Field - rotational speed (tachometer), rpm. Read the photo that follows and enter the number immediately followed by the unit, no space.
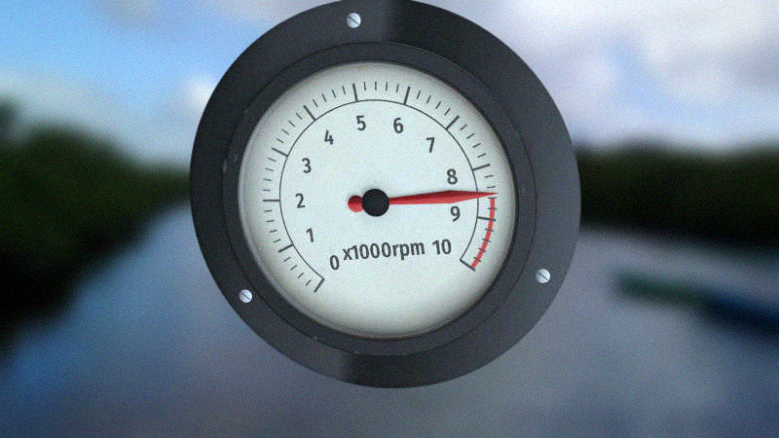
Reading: 8500rpm
